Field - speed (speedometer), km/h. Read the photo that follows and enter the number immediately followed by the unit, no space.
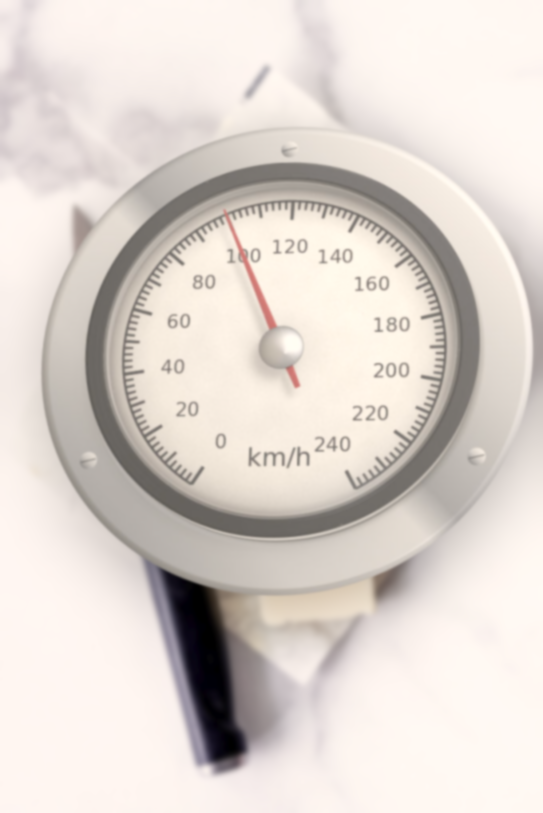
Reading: 100km/h
